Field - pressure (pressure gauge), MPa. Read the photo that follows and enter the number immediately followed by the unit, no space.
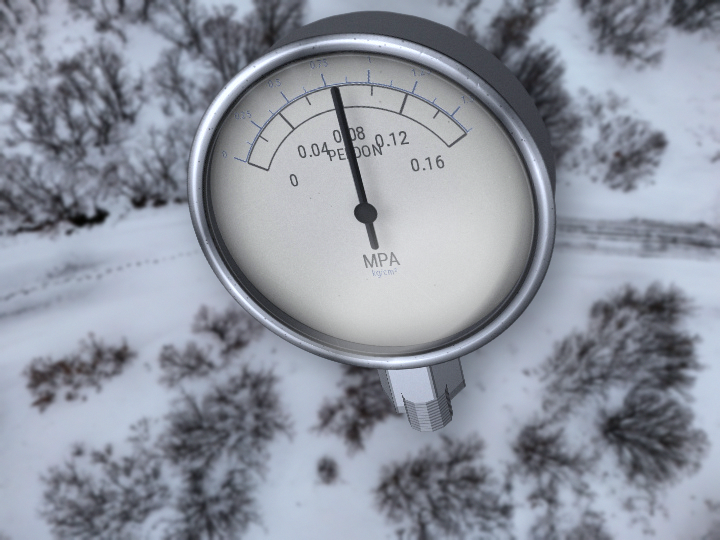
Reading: 0.08MPa
